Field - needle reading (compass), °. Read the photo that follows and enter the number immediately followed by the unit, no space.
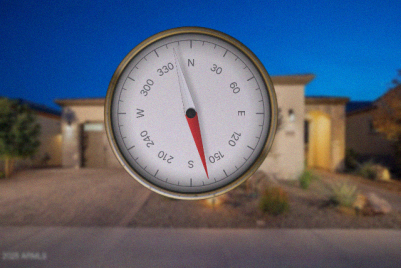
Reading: 165°
